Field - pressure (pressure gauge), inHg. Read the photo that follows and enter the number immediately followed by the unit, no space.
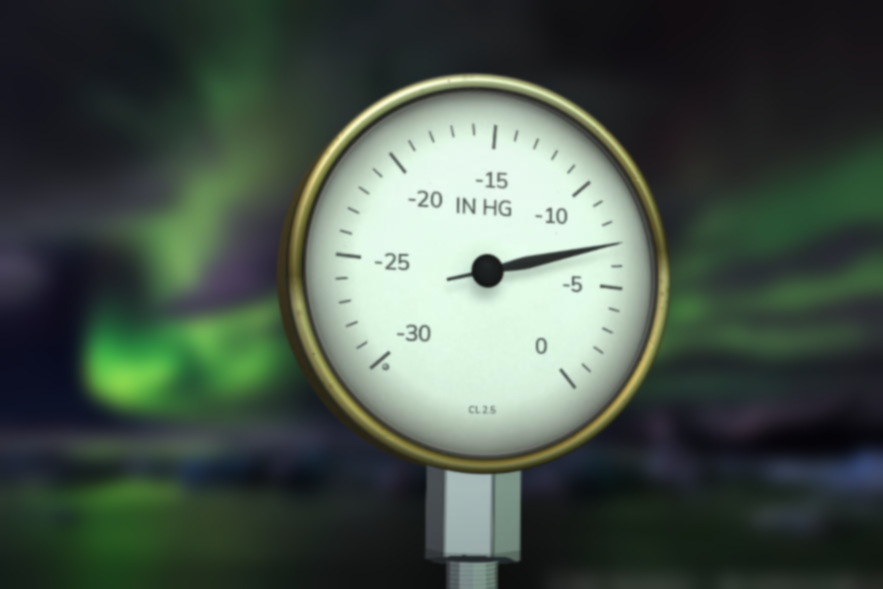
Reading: -7inHg
